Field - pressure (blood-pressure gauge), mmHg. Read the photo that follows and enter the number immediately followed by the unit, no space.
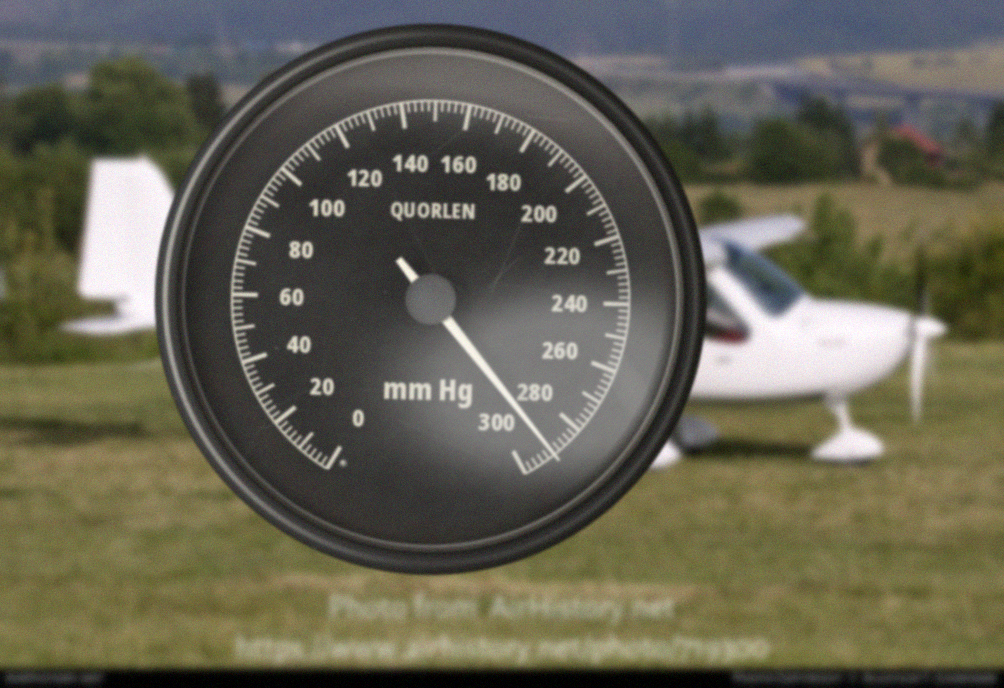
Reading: 290mmHg
